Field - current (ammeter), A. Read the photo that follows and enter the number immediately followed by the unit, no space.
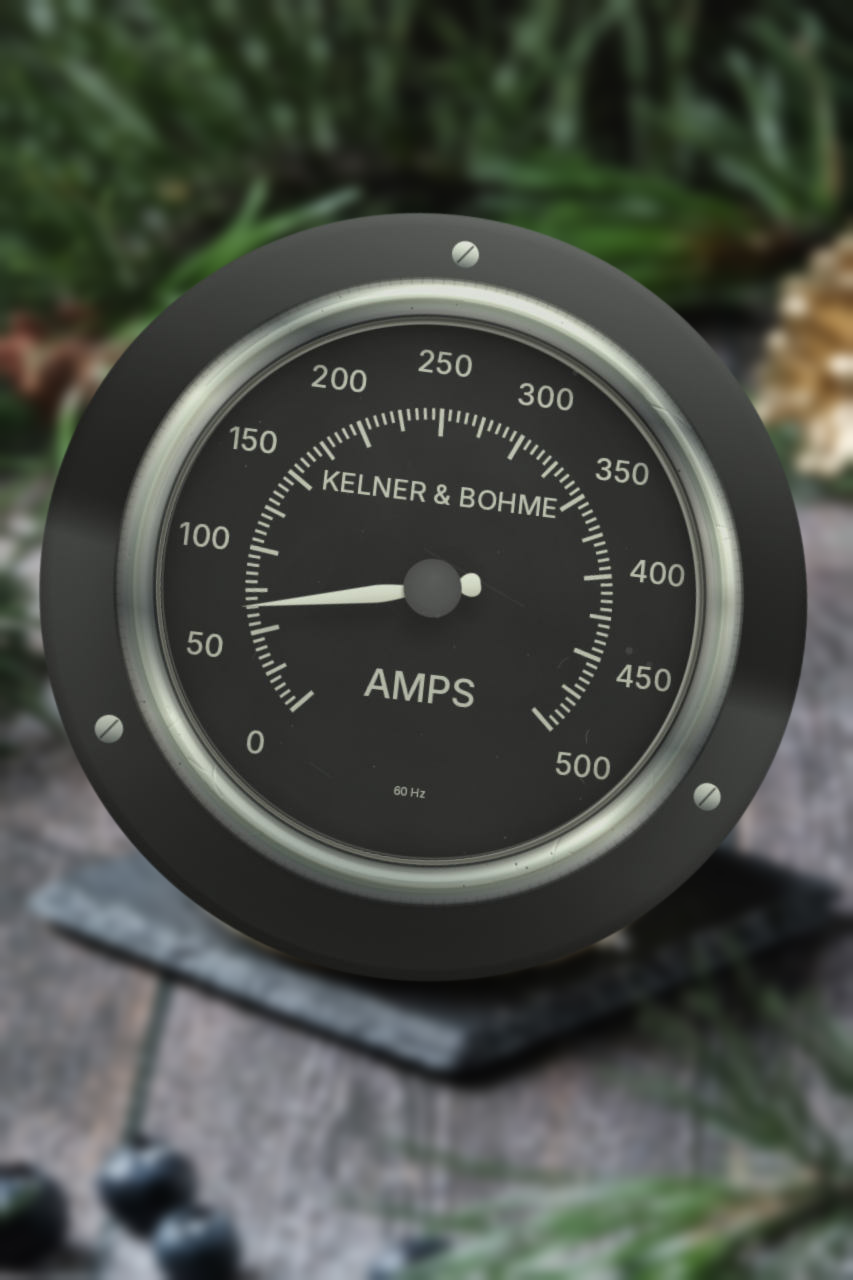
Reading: 65A
